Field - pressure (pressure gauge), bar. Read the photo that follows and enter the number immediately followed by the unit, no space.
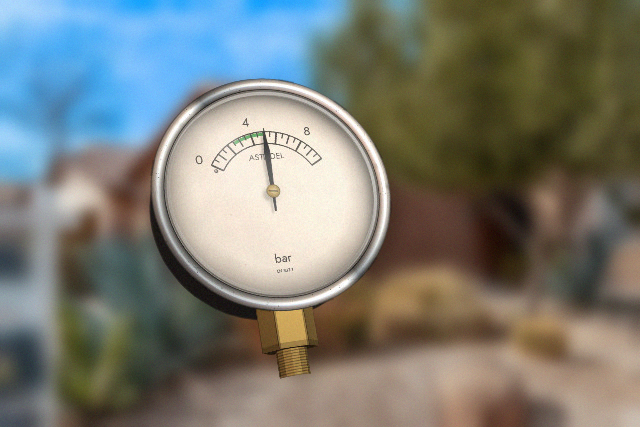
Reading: 5bar
